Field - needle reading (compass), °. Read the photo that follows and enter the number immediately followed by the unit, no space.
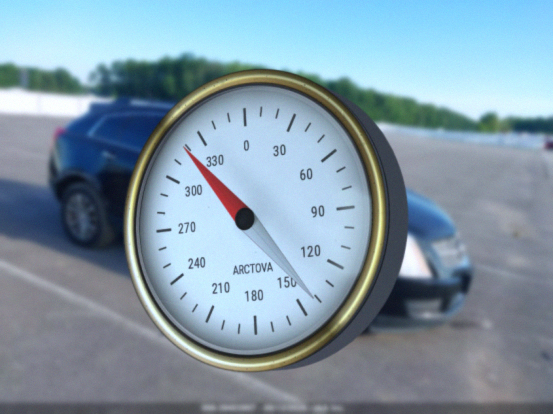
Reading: 320°
